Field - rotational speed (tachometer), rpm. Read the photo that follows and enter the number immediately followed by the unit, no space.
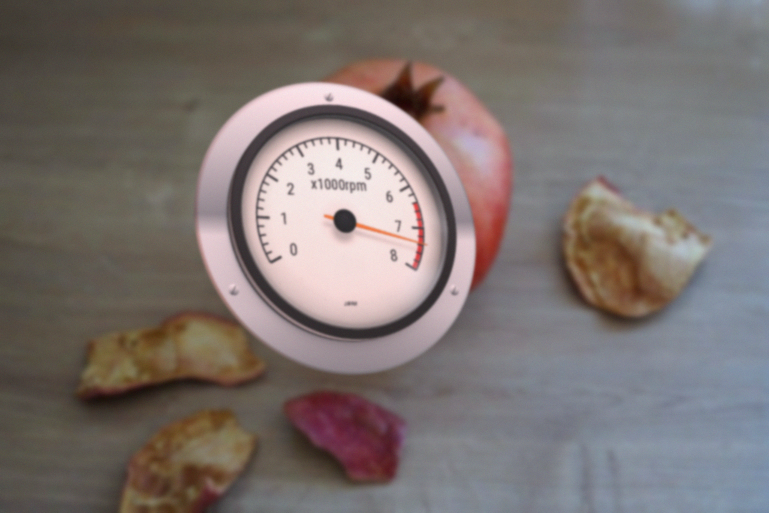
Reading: 7400rpm
